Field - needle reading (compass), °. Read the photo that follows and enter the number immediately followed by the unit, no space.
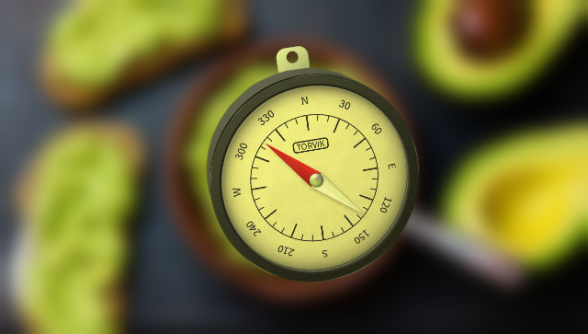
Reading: 315°
